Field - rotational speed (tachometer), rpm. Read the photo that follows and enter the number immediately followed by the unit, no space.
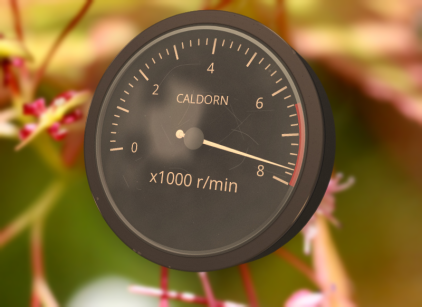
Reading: 7700rpm
